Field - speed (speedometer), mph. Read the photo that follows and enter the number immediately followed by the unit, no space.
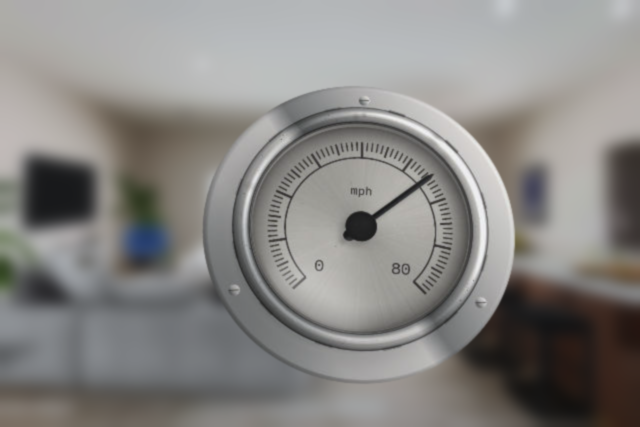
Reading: 55mph
